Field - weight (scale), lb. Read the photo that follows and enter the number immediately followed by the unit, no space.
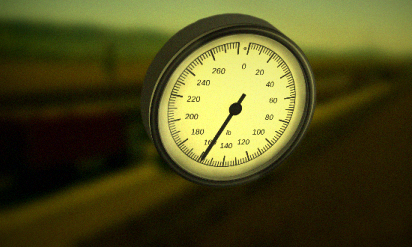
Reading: 160lb
